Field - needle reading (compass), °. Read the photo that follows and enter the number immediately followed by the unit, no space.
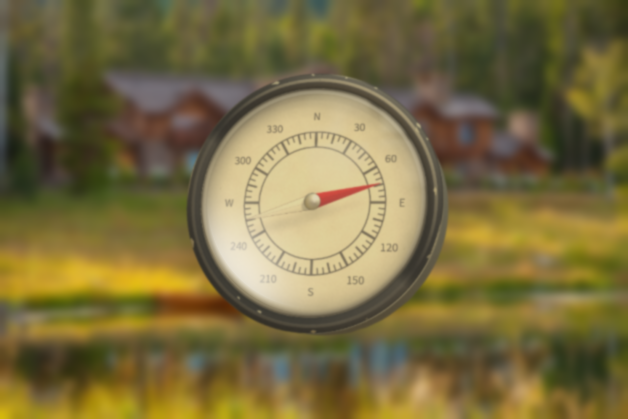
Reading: 75°
